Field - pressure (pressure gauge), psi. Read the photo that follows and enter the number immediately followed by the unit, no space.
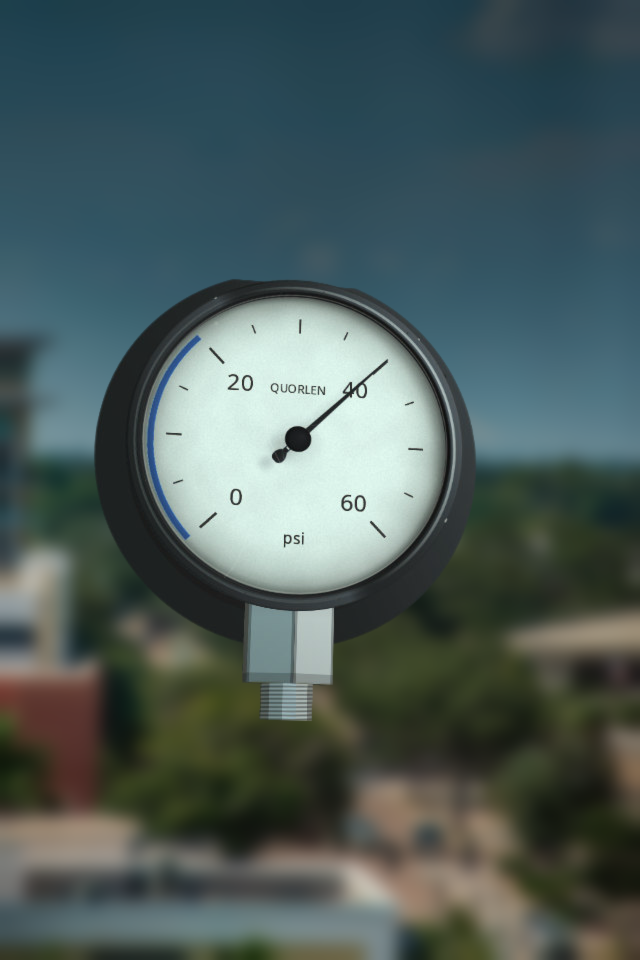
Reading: 40psi
